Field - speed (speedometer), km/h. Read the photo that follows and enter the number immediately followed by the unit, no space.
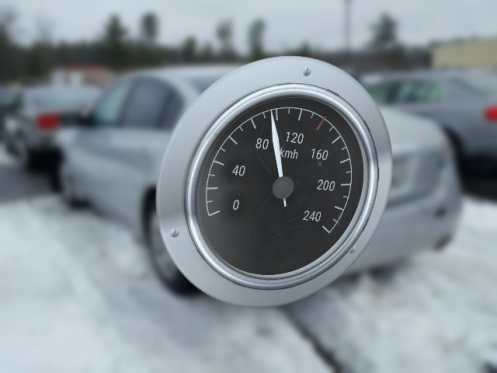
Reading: 95km/h
